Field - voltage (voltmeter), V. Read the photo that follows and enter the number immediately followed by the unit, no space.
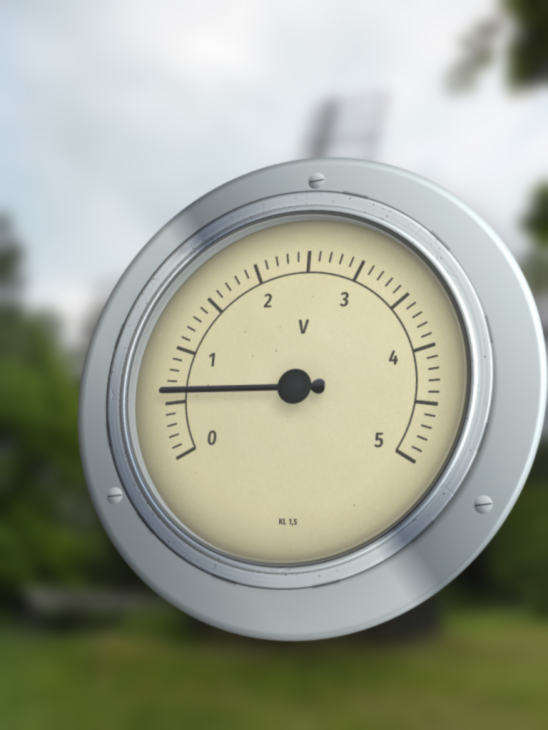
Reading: 0.6V
